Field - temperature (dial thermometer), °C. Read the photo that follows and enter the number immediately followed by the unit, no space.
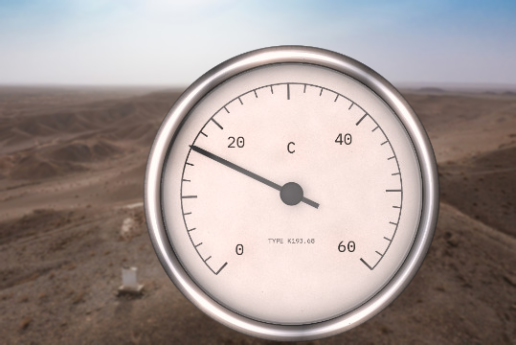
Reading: 16°C
